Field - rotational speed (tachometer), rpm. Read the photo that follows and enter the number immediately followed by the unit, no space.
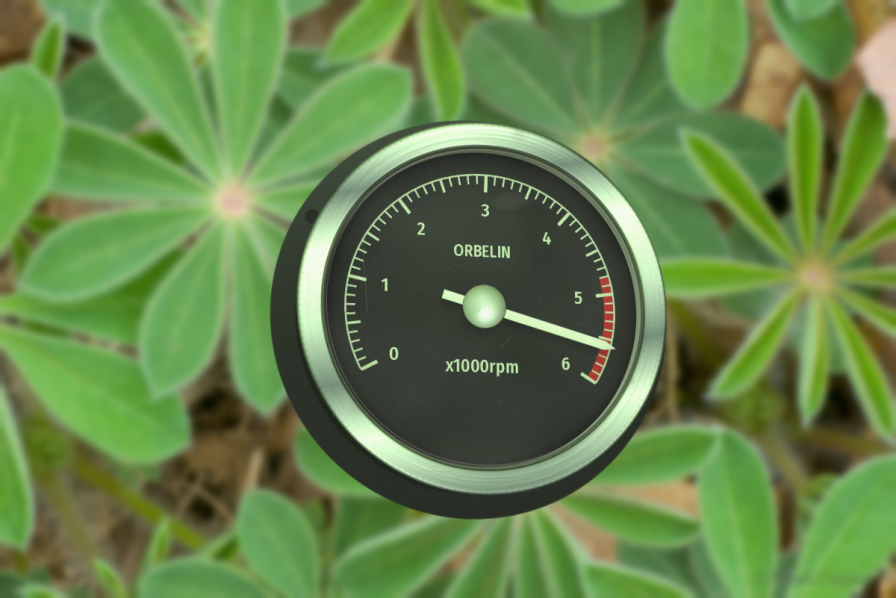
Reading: 5600rpm
